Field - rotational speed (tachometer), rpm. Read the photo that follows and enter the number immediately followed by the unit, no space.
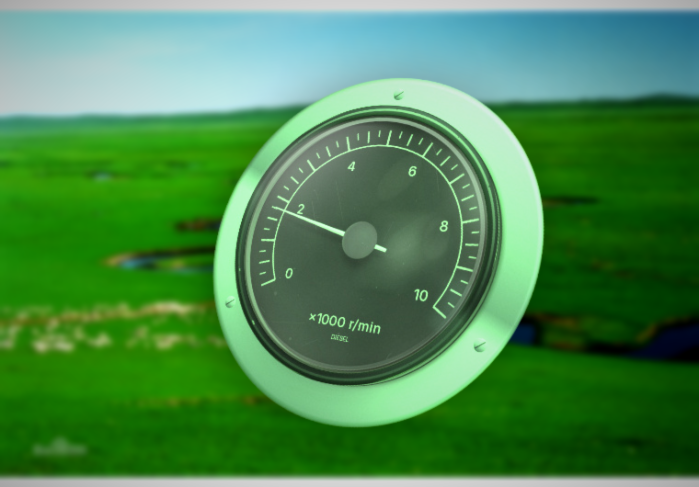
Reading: 1750rpm
